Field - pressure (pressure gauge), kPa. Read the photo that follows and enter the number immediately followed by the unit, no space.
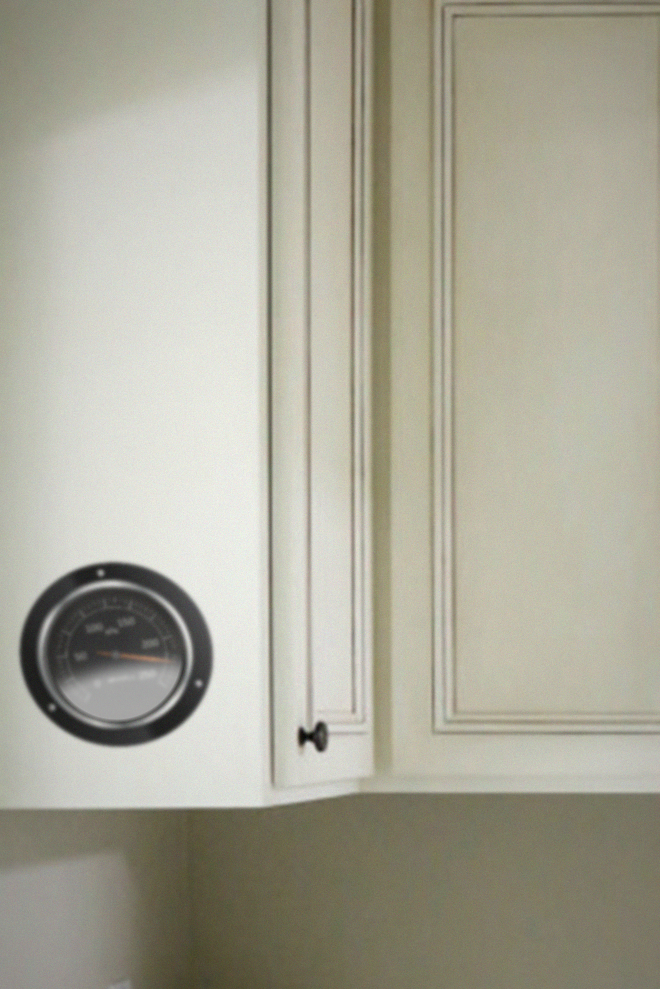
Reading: 225kPa
